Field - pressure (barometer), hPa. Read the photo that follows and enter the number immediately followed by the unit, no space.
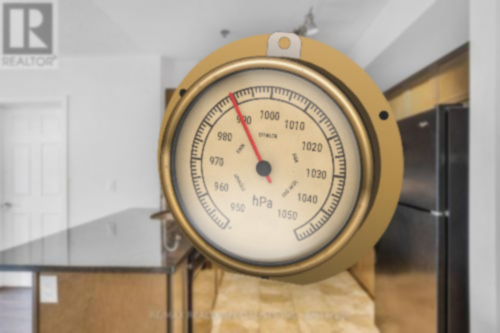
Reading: 990hPa
